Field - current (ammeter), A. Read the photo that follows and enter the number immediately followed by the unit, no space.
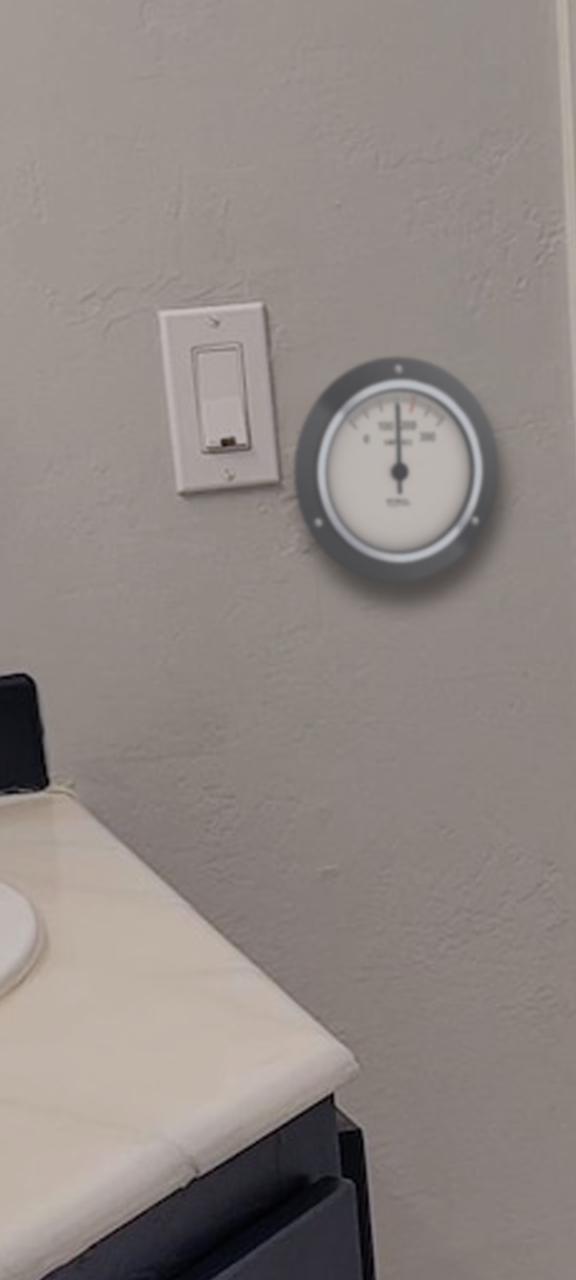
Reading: 150A
